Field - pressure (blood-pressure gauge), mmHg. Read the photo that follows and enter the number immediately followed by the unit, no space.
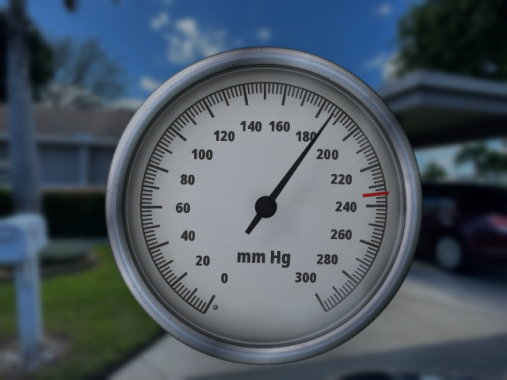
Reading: 186mmHg
